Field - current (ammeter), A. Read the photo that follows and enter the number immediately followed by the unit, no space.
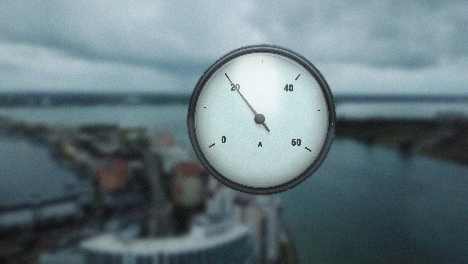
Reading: 20A
